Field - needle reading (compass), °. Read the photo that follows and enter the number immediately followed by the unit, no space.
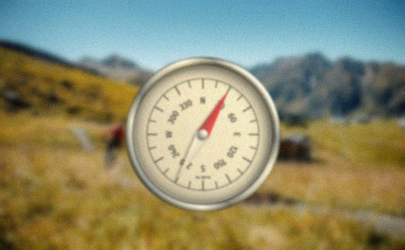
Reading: 30°
